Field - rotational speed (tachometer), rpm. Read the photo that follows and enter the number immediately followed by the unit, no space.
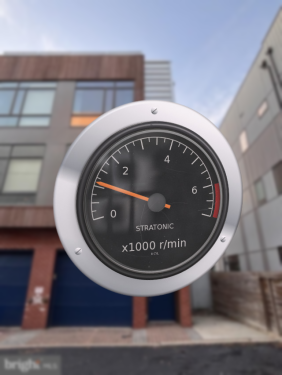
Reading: 1125rpm
